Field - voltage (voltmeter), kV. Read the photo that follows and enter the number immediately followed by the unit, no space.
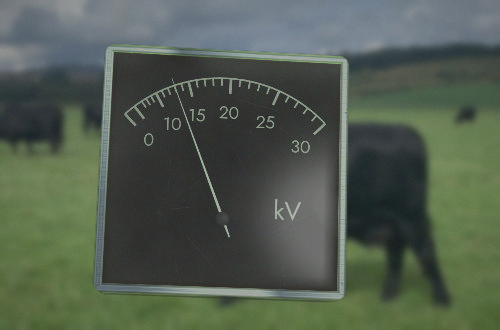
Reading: 13kV
